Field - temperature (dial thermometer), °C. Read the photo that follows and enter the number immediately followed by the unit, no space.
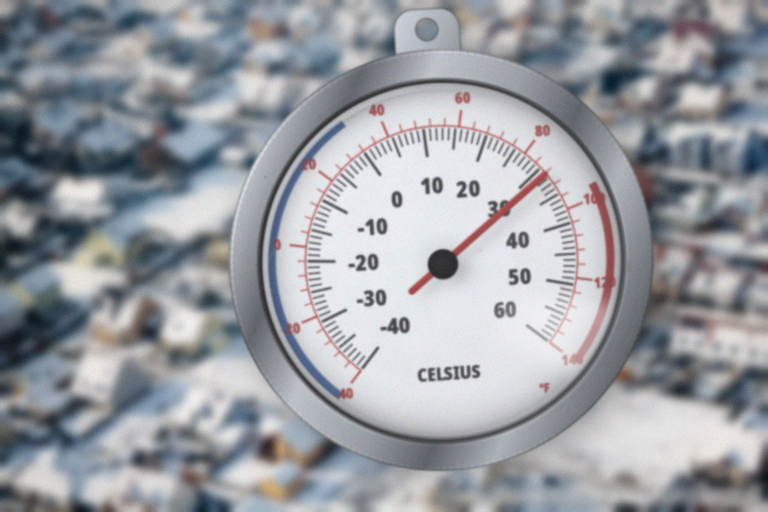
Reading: 31°C
